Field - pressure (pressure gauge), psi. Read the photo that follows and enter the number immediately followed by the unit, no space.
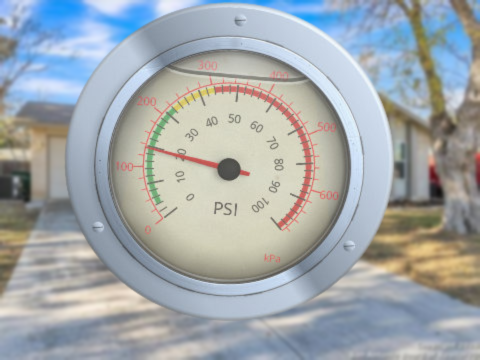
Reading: 20psi
